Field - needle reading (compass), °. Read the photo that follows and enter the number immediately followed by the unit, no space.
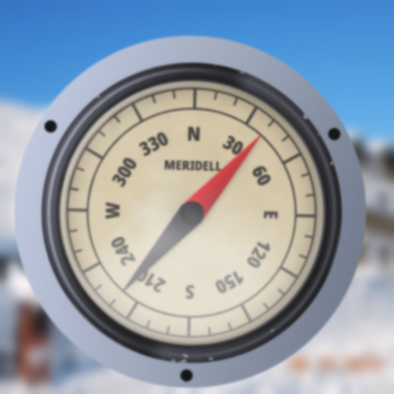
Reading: 40°
